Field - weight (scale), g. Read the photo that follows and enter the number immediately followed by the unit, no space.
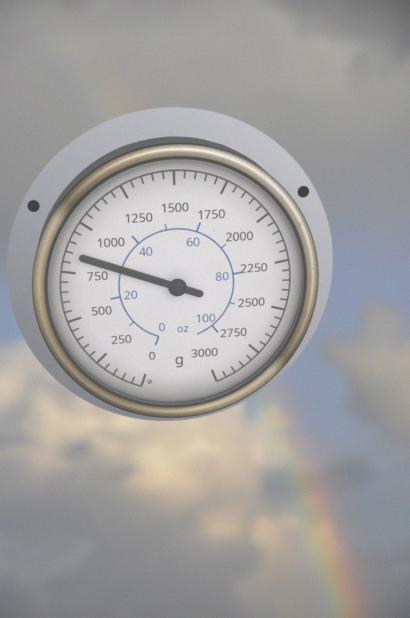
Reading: 850g
